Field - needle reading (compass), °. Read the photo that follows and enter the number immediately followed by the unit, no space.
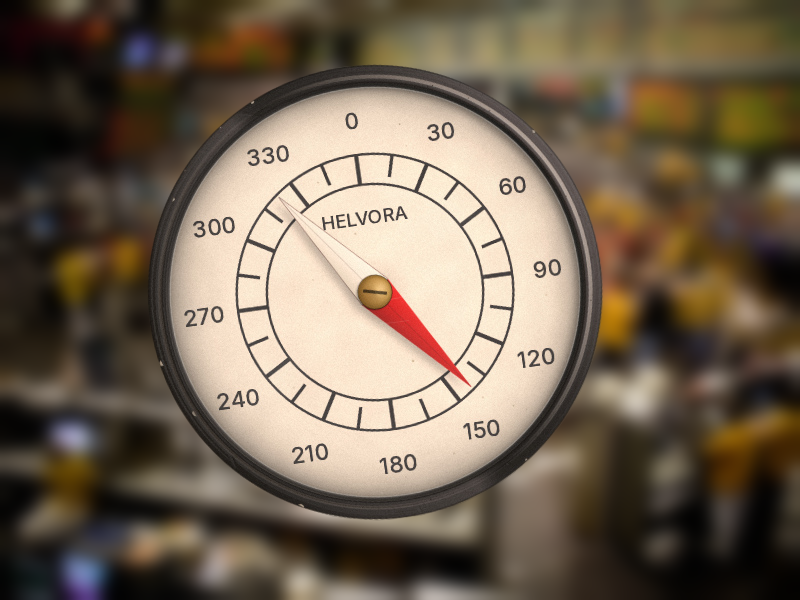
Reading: 142.5°
